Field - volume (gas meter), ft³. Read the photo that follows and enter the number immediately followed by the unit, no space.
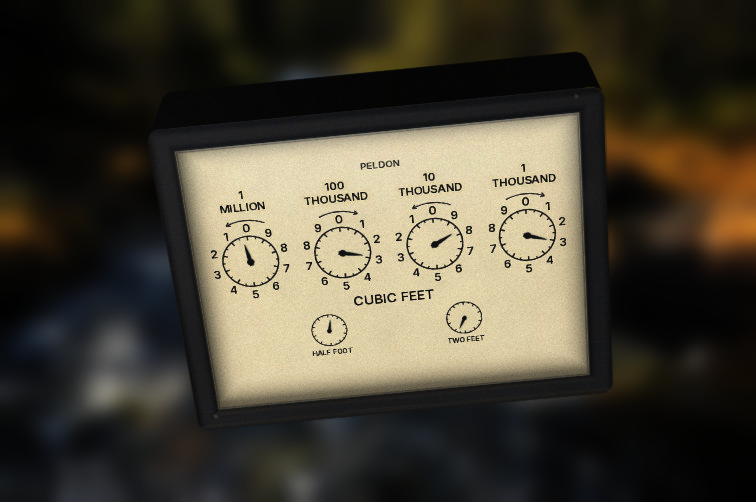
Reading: 28300ft³
